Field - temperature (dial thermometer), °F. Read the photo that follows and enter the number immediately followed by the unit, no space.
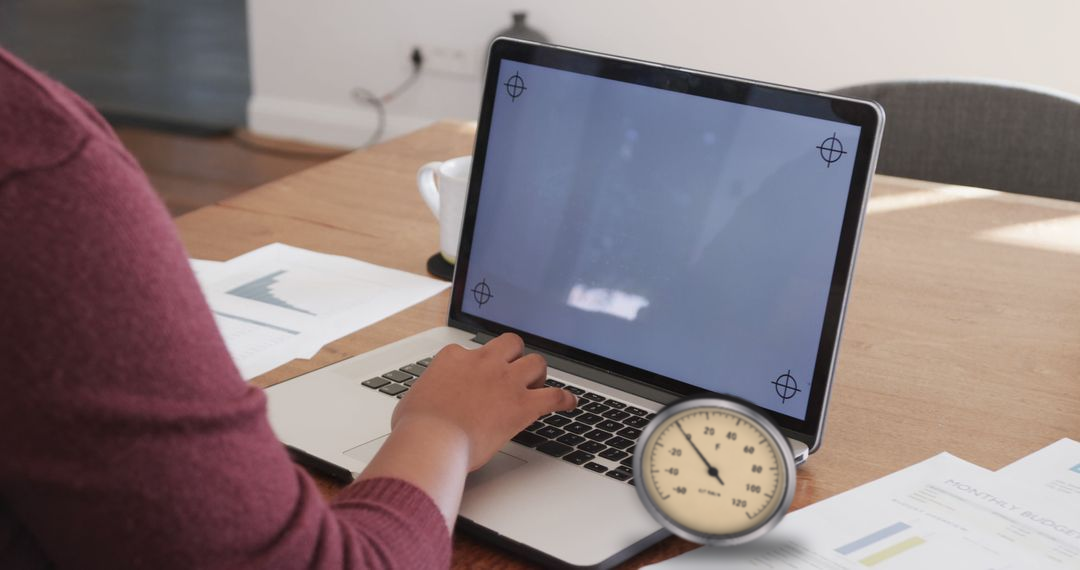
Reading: 0°F
